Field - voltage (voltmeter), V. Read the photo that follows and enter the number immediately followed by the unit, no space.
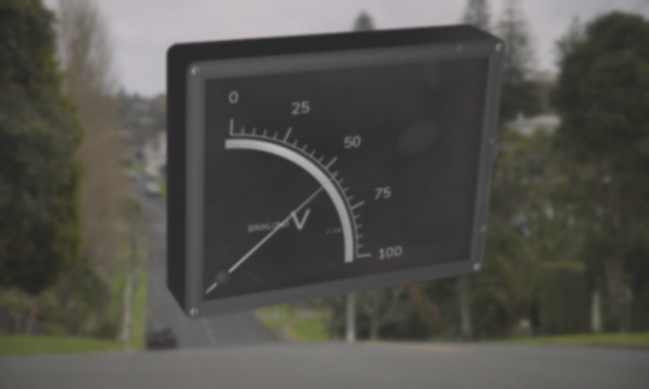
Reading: 55V
